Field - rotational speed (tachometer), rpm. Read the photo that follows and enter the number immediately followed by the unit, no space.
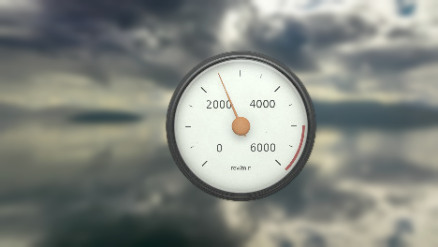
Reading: 2500rpm
